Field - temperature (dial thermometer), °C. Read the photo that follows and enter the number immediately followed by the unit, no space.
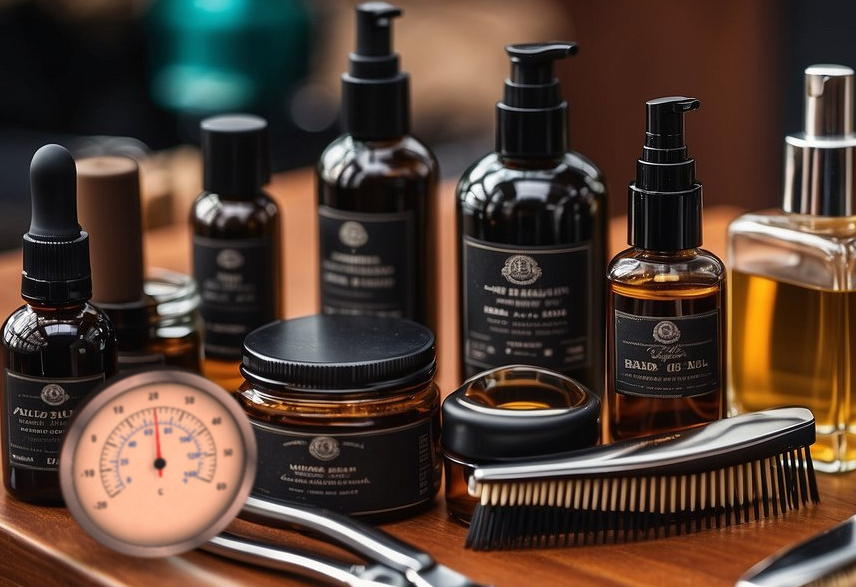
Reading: 20°C
